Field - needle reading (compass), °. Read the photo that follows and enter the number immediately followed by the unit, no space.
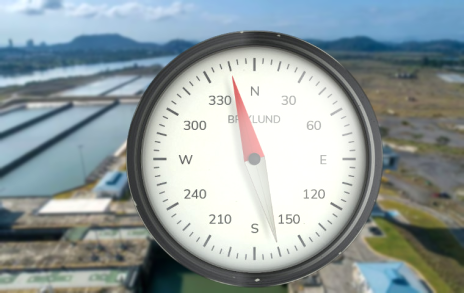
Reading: 345°
